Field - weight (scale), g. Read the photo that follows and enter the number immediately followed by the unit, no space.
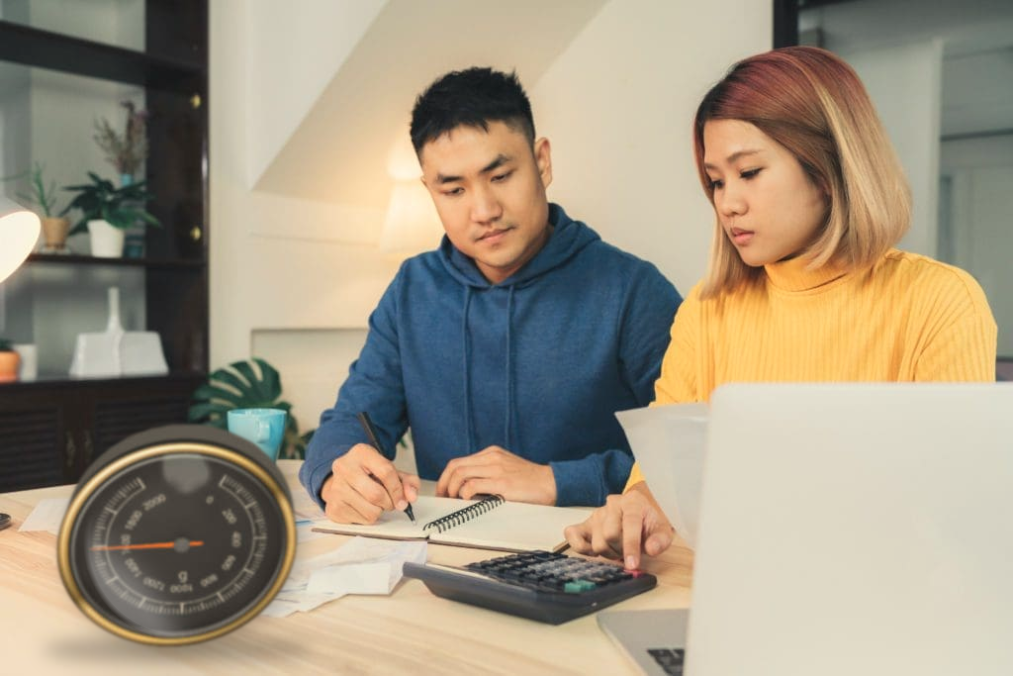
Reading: 1600g
